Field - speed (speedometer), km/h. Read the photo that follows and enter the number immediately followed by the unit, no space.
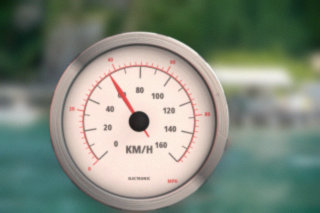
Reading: 60km/h
